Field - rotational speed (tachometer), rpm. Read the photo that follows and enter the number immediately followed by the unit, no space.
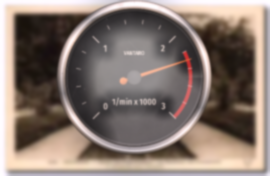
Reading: 2300rpm
